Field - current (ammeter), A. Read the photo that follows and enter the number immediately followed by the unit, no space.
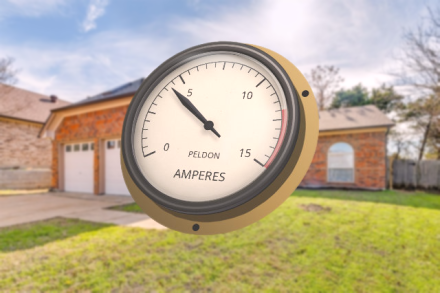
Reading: 4.25A
